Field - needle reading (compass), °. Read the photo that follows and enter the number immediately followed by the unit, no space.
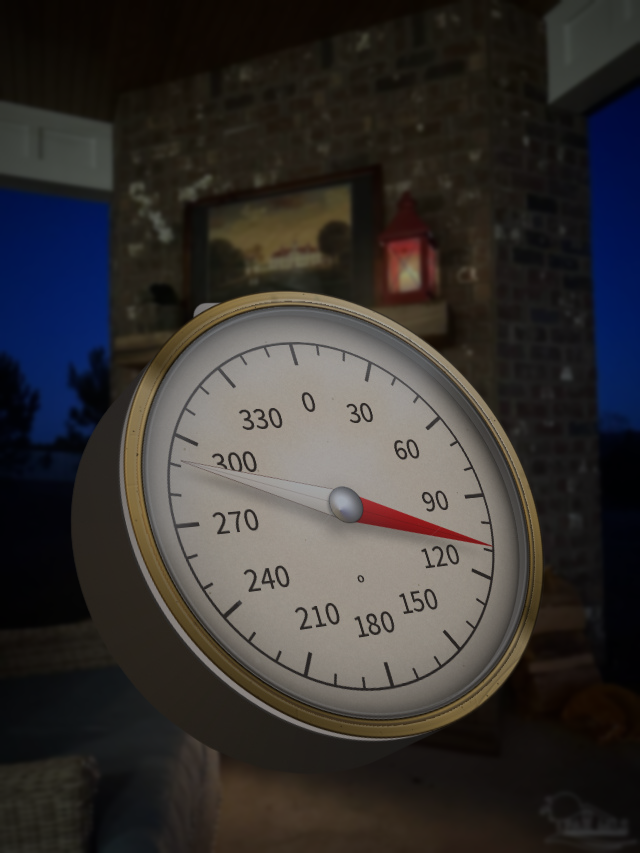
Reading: 110°
